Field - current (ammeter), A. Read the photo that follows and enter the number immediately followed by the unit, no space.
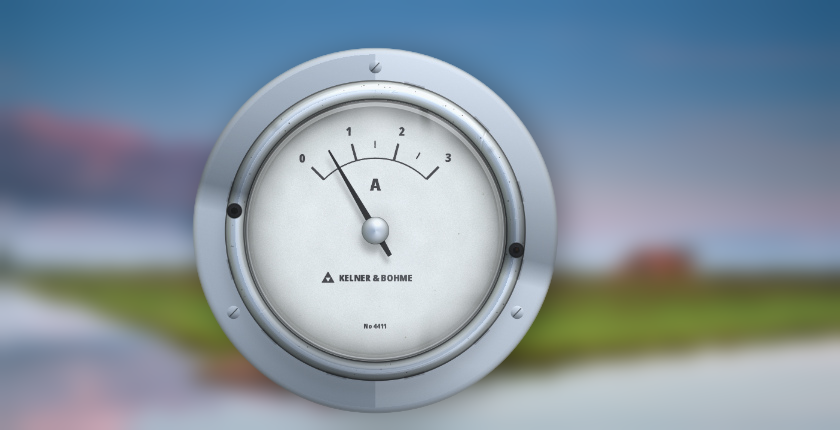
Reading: 0.5A
